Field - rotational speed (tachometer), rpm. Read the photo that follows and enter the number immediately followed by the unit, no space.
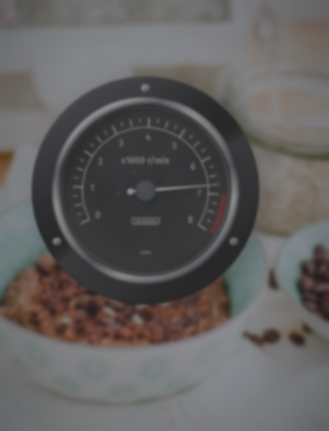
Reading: 6750rpm
